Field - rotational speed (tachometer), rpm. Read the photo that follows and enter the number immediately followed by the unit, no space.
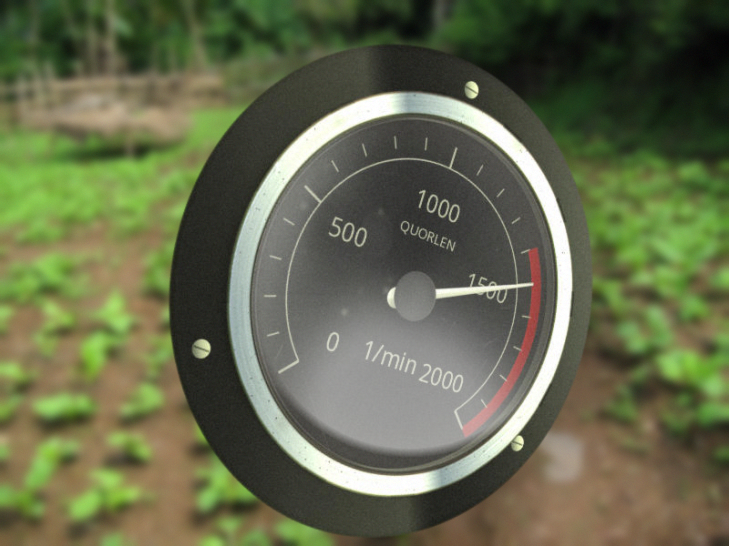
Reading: 1500rpm
